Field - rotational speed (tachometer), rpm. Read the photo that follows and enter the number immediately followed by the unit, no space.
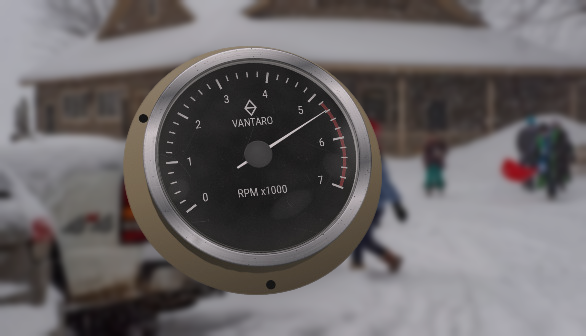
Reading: 5400rpm
